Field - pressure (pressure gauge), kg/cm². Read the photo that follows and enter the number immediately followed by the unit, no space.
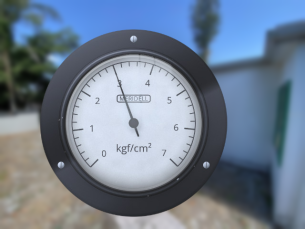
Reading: 3kg/cm²
